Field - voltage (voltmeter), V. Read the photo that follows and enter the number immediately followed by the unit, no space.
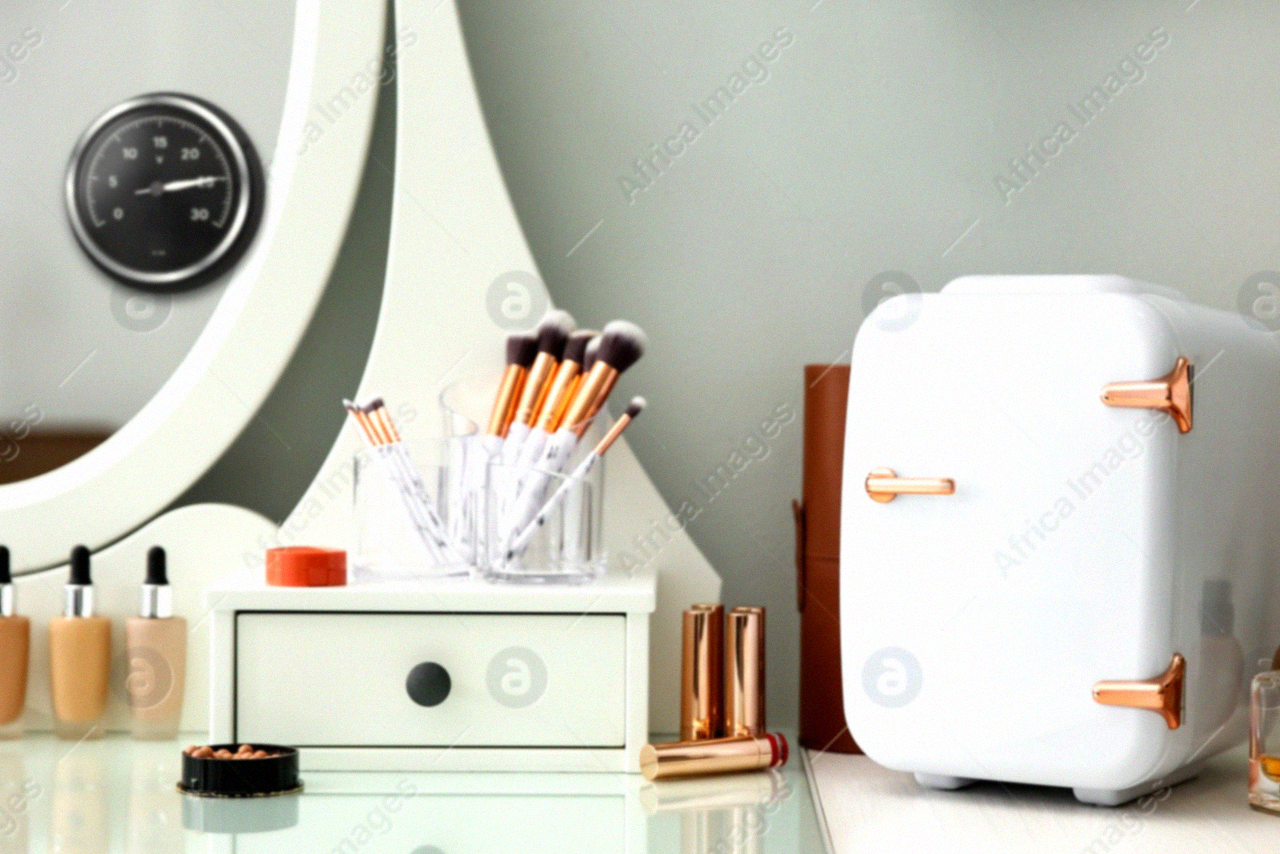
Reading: 25V
